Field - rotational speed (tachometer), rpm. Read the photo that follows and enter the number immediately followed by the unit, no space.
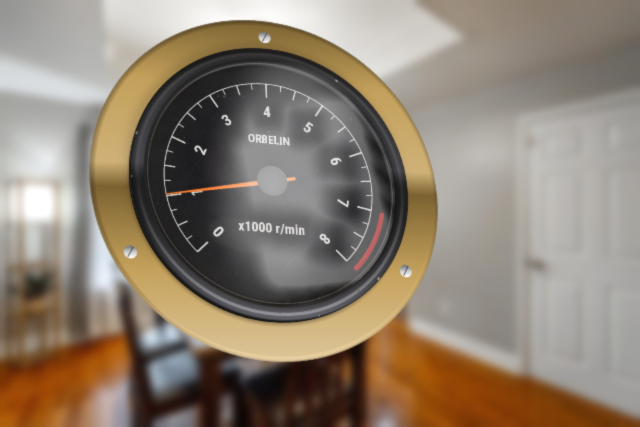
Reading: 1000rpm
